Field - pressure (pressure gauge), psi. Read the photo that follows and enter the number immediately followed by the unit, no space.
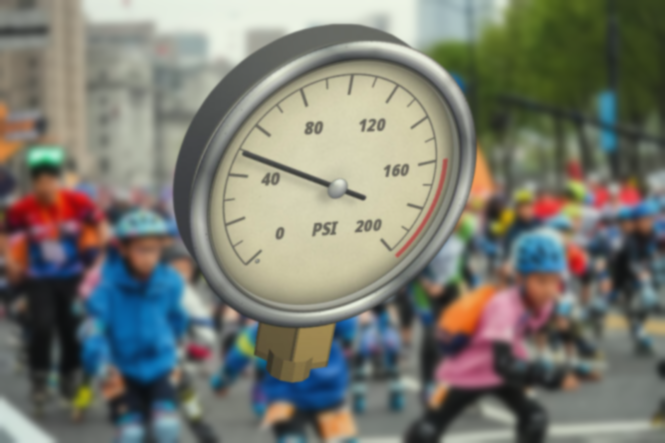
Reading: 50psi
